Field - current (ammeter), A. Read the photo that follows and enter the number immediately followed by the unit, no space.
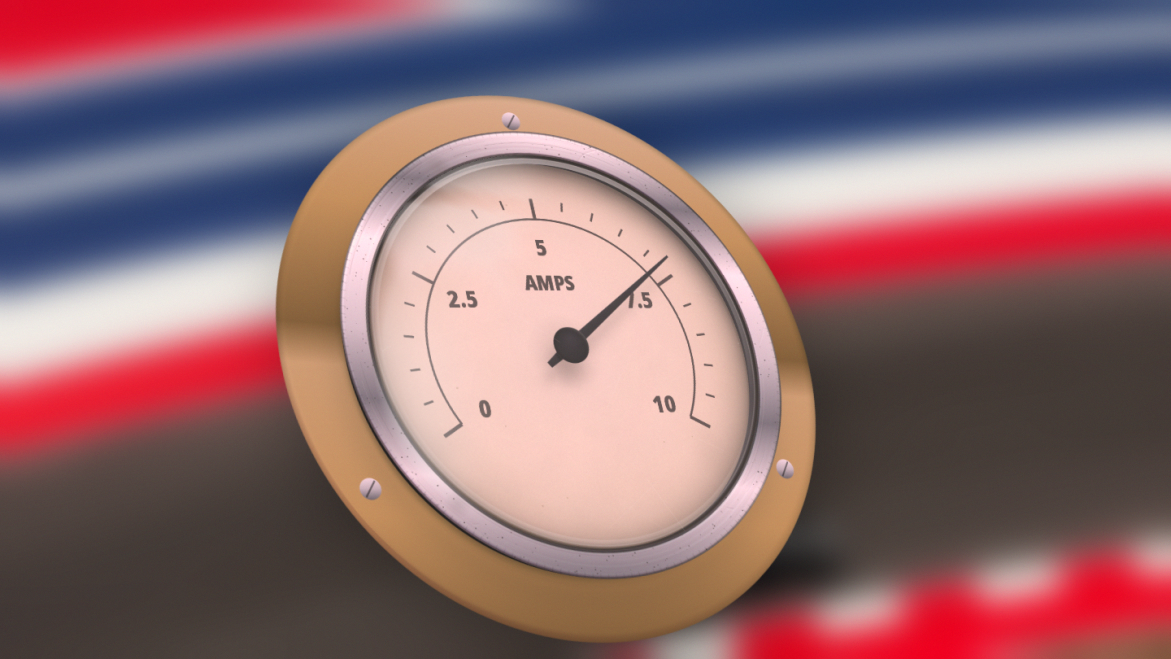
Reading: 7.25A
